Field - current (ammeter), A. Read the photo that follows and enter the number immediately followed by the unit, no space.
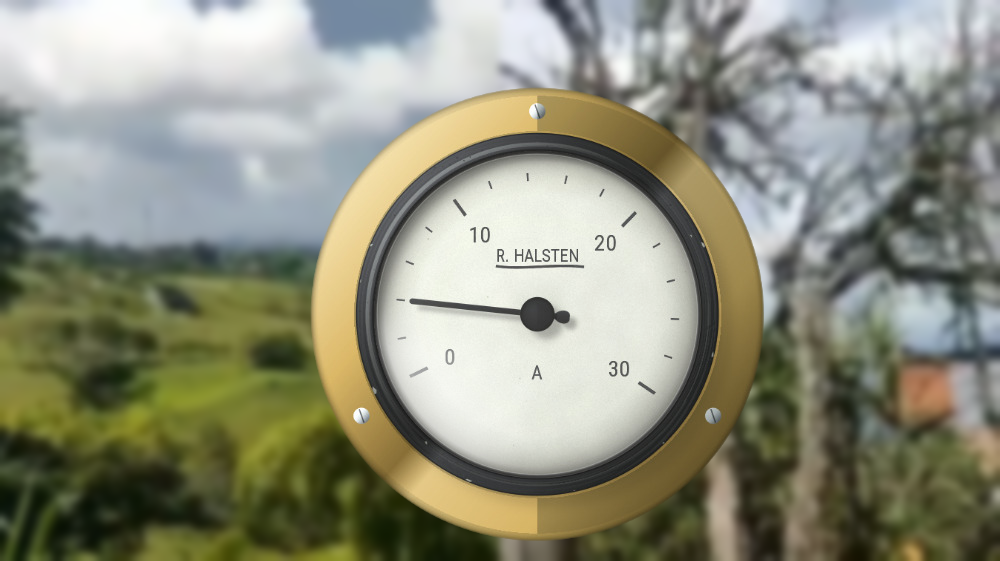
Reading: 4A
